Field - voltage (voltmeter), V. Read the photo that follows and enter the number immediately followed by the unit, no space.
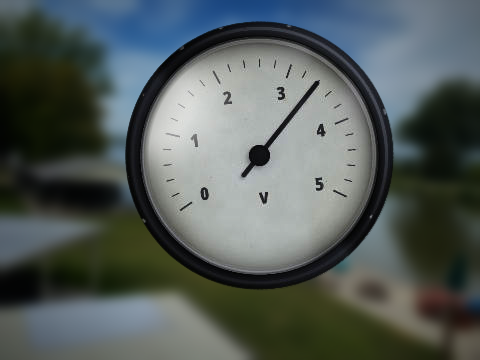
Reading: 3.4V
